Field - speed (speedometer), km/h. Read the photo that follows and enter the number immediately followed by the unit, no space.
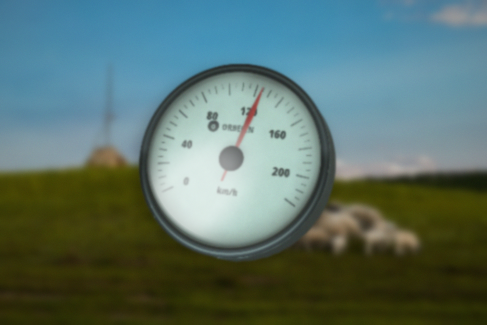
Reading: 125km/h
